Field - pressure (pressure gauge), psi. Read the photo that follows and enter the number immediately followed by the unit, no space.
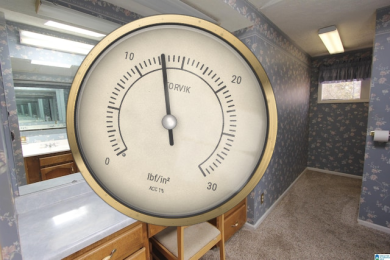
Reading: 13psi
